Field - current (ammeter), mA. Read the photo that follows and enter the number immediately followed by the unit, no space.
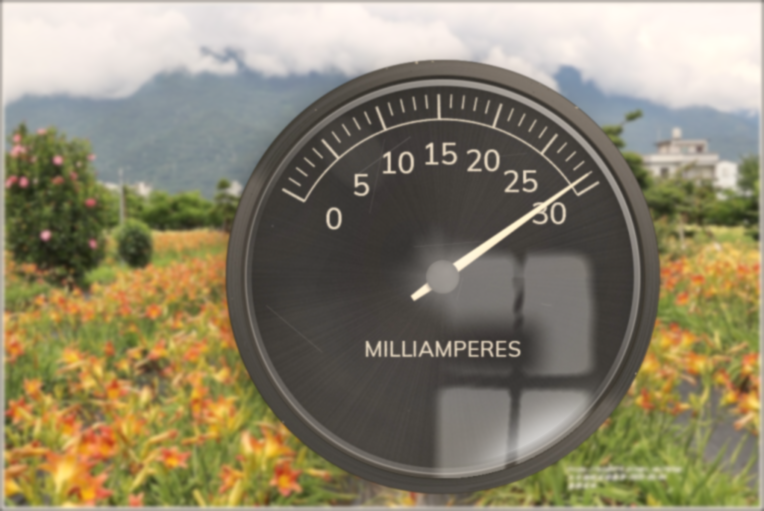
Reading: 29mA
